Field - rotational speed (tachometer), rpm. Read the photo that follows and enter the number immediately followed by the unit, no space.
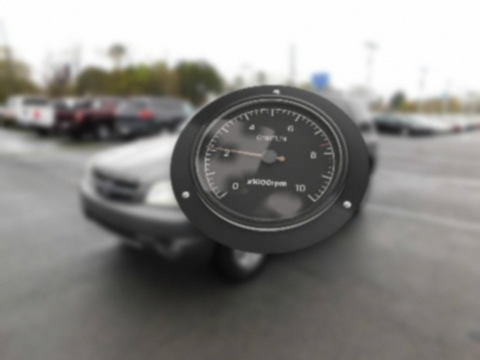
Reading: 2000rpm
